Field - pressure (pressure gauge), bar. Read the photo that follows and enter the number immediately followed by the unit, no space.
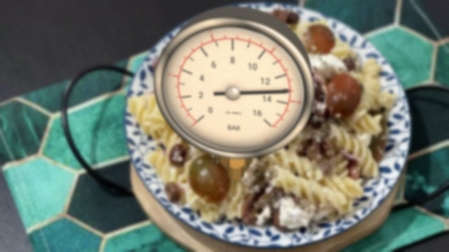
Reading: 13bar
